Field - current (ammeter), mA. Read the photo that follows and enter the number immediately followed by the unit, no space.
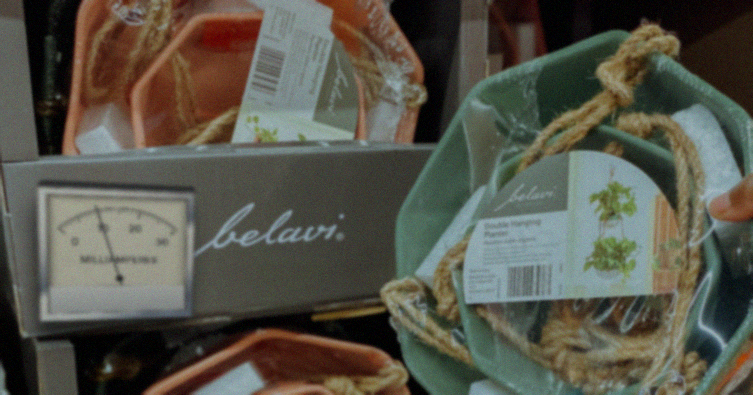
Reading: 10mA
